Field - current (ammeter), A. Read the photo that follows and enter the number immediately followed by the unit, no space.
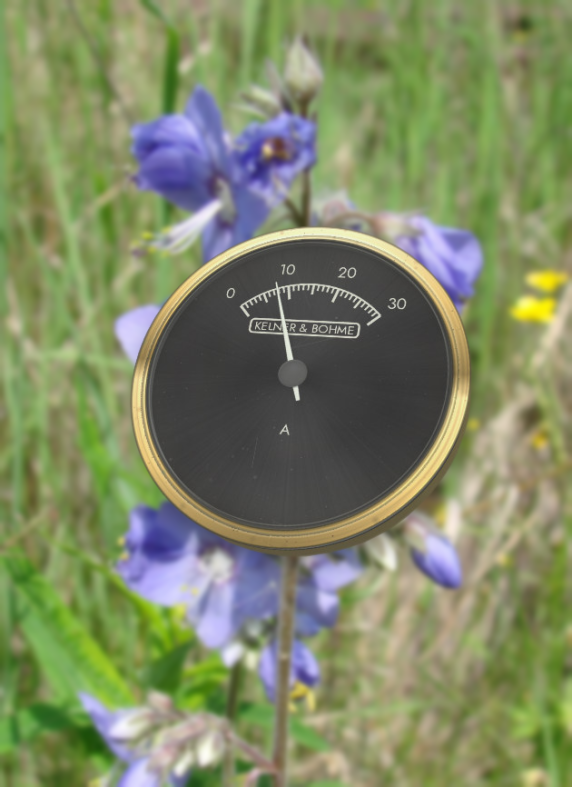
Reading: 8A
